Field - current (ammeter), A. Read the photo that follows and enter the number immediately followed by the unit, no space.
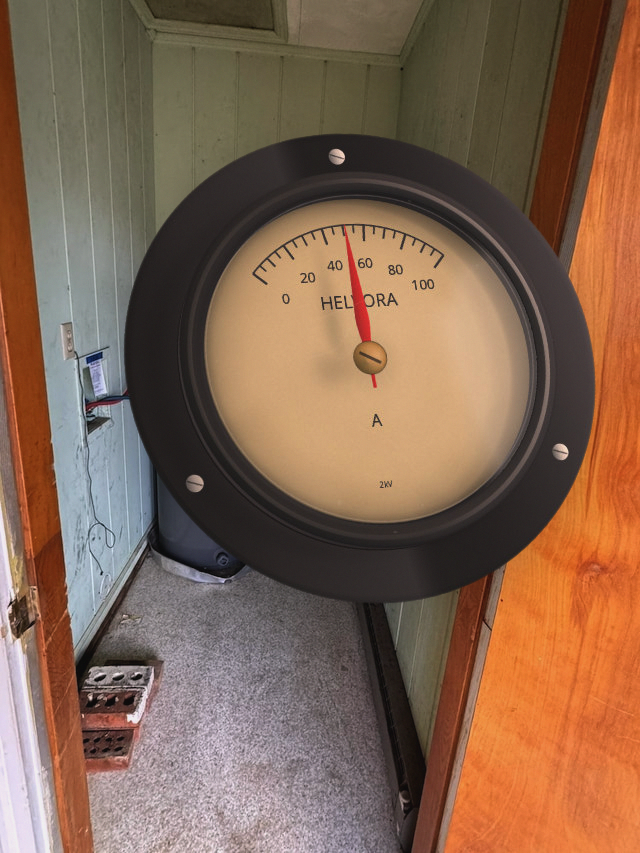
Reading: 50A
